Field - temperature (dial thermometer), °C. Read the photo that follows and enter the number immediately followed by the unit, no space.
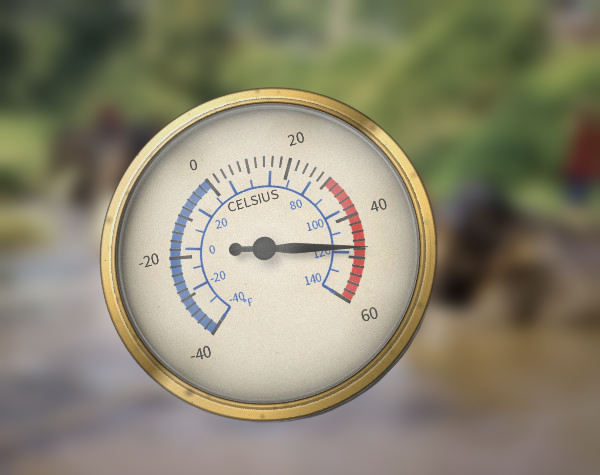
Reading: 48°C
